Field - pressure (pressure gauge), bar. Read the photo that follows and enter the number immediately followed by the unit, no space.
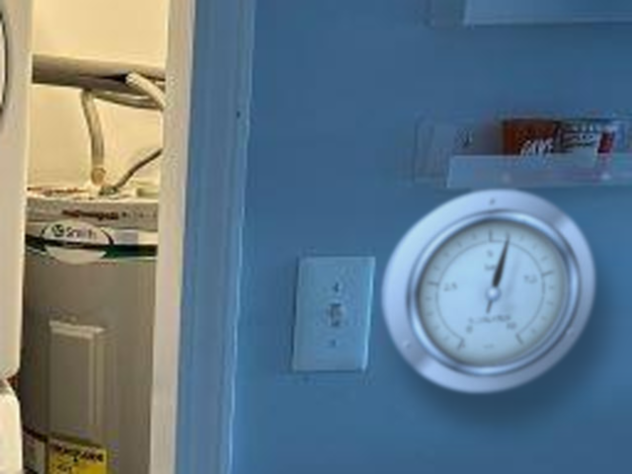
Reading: 5.5bar
